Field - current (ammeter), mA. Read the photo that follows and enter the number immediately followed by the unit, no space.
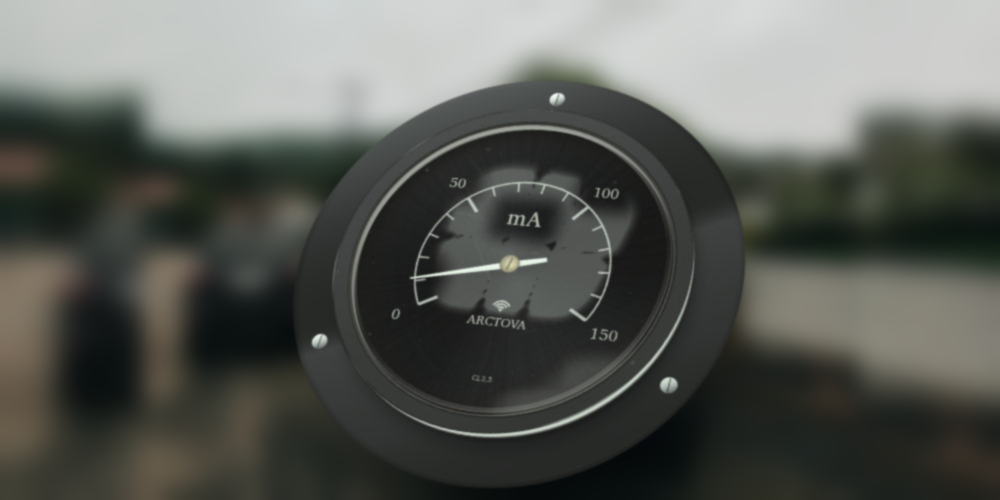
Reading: 10mA
